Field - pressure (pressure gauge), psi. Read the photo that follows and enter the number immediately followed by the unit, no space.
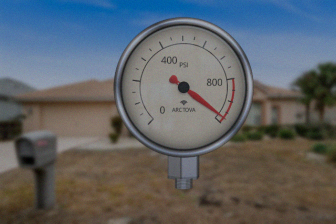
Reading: 975psi
